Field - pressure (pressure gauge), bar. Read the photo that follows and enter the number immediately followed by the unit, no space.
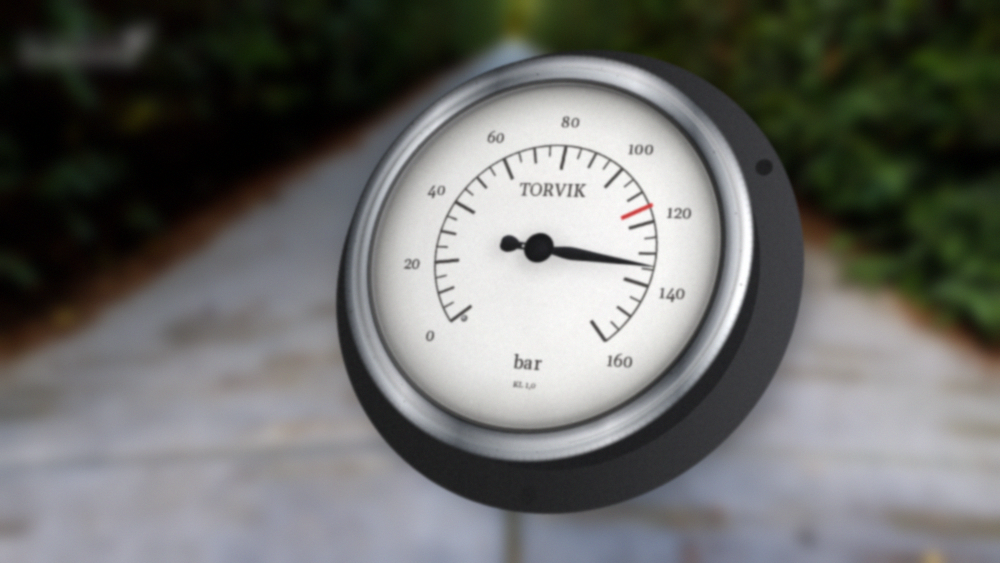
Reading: 135bar
